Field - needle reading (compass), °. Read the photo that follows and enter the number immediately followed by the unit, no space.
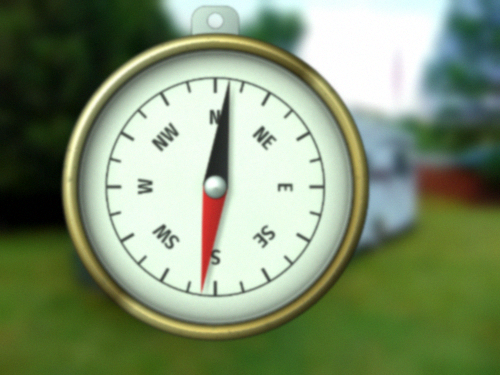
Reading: 187.5°
